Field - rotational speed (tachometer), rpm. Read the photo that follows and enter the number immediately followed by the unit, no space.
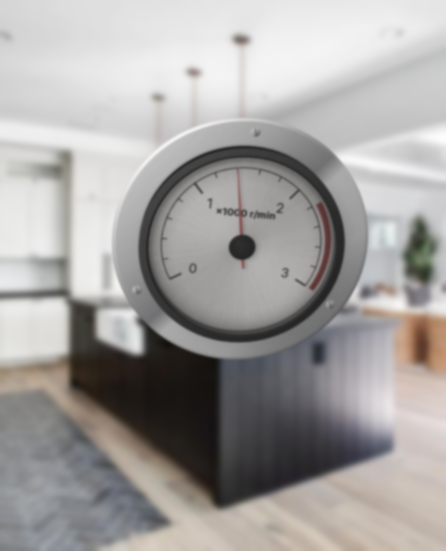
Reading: 1400rpm
